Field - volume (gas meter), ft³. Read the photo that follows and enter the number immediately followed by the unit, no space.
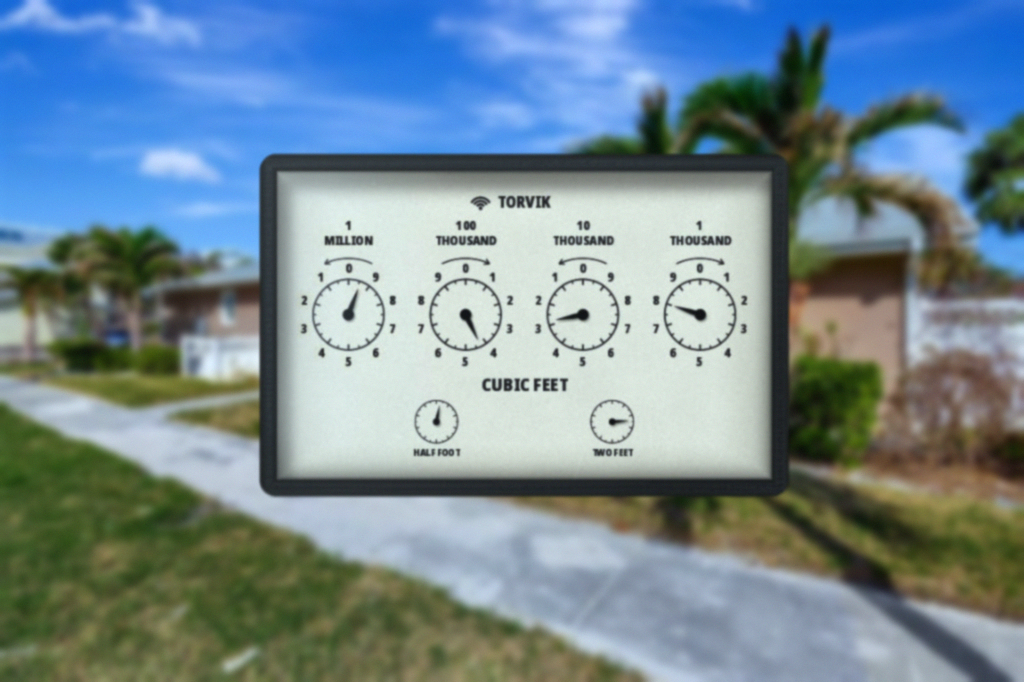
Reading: 942800ft³
